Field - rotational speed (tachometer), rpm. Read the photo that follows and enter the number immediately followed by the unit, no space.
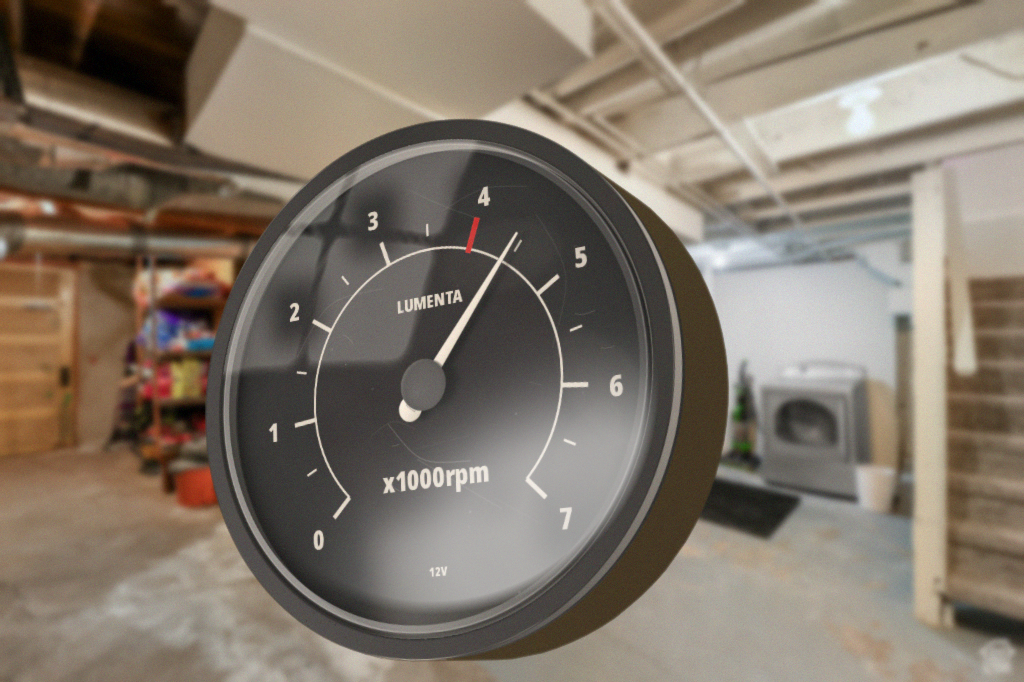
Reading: 4500rpm
